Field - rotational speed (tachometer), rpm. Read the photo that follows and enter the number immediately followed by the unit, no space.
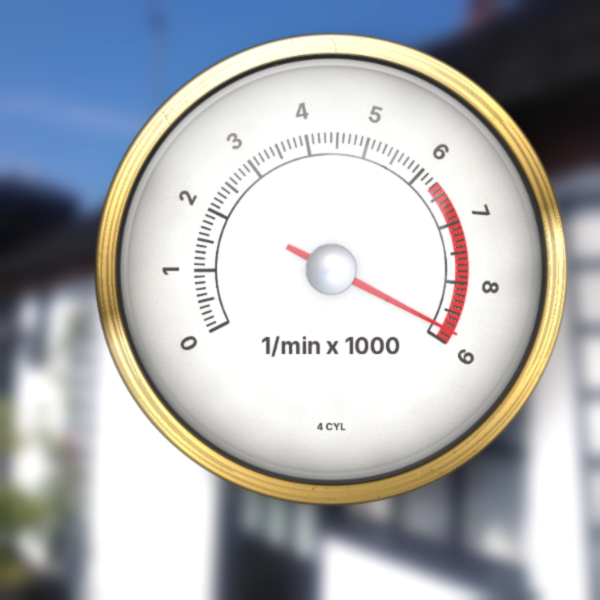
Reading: 8800rpm
